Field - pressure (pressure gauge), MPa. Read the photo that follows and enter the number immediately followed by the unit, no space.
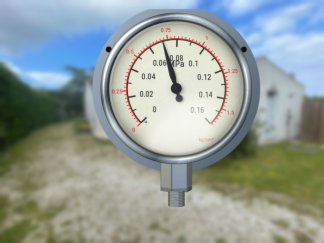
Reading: 0.07MPa
